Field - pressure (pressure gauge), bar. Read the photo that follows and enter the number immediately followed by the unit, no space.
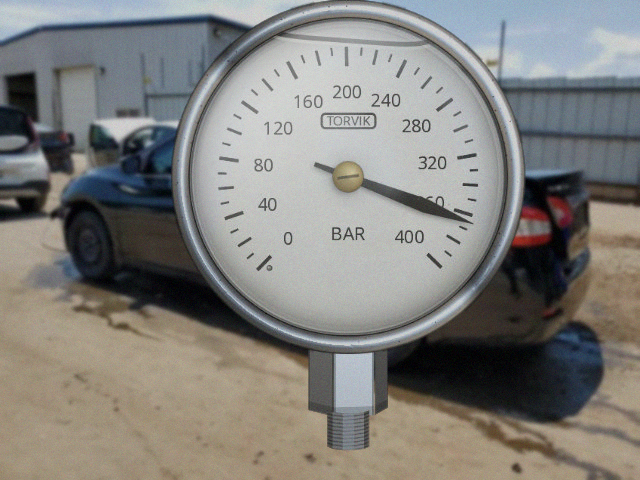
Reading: 365bar
